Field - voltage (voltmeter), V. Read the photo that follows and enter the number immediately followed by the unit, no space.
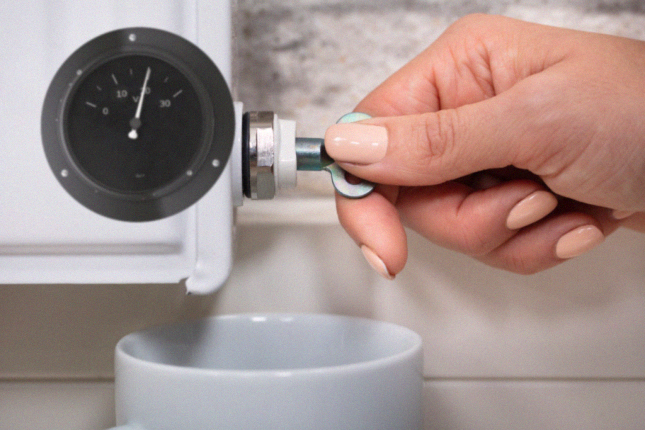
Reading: 20V
